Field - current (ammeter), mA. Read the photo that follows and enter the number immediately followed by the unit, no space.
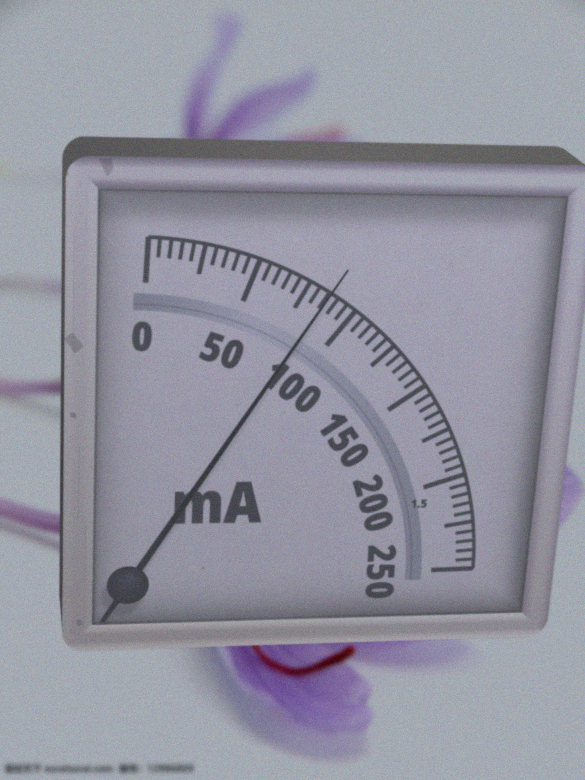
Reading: 85mA
